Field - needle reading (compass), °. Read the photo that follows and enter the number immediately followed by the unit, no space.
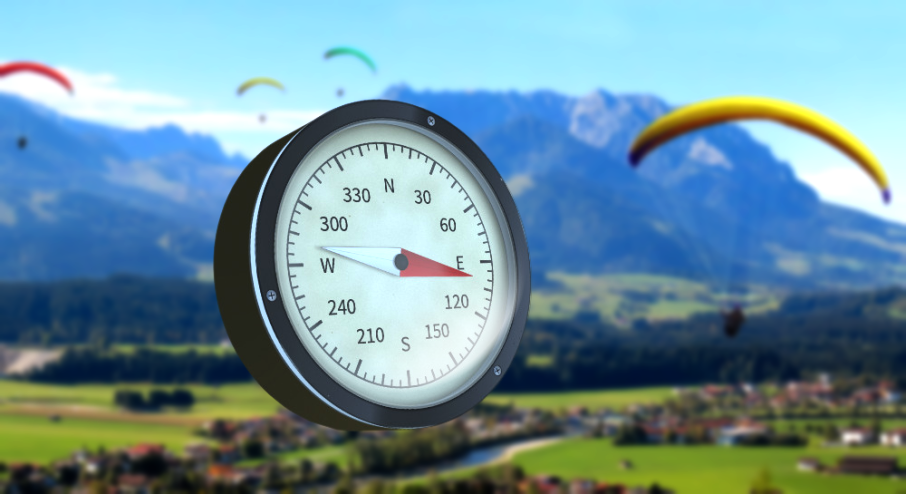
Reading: 100°
